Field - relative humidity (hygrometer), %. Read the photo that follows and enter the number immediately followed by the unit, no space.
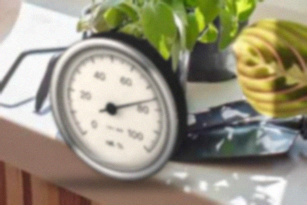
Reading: 75%
